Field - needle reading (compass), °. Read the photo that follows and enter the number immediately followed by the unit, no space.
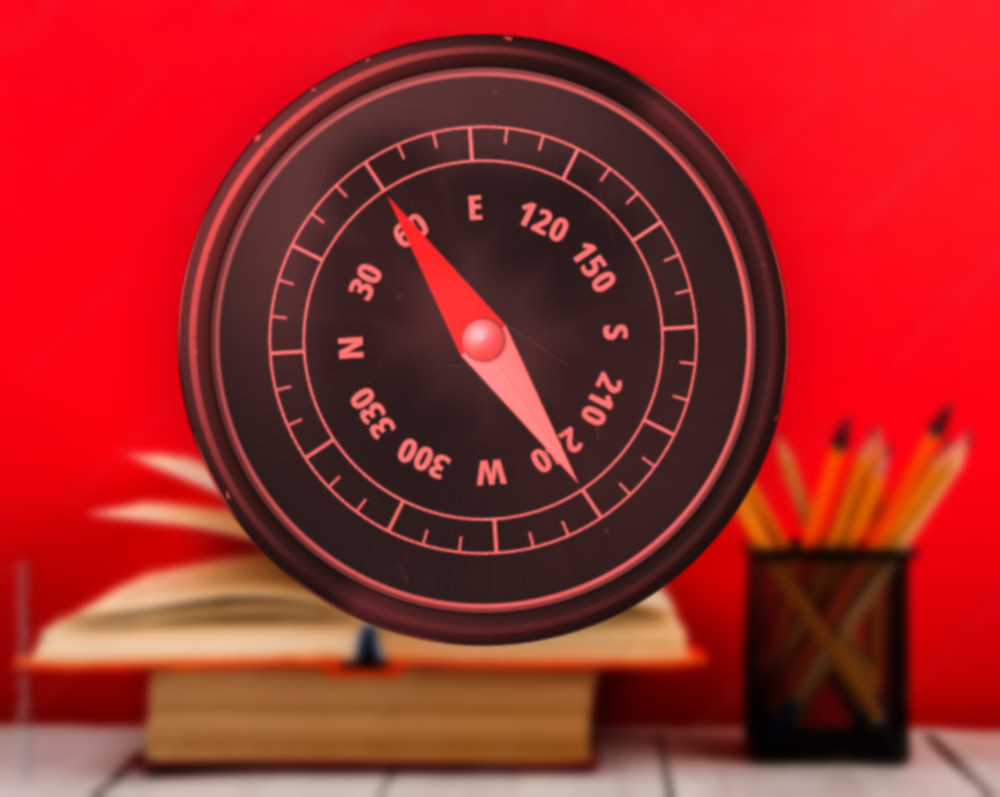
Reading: 60°
